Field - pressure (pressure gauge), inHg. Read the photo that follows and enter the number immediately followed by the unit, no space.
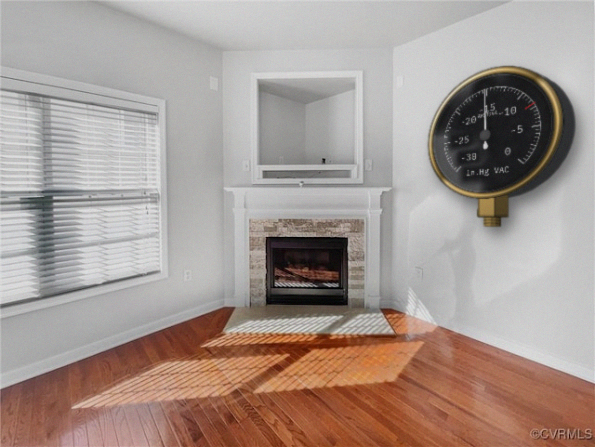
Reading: -15inHg
